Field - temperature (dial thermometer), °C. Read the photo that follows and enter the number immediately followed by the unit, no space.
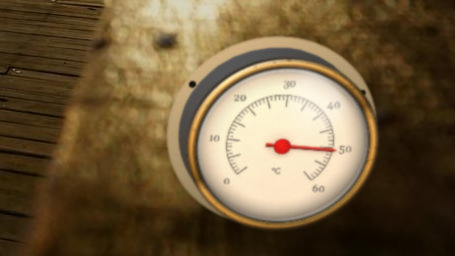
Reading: 50°C
